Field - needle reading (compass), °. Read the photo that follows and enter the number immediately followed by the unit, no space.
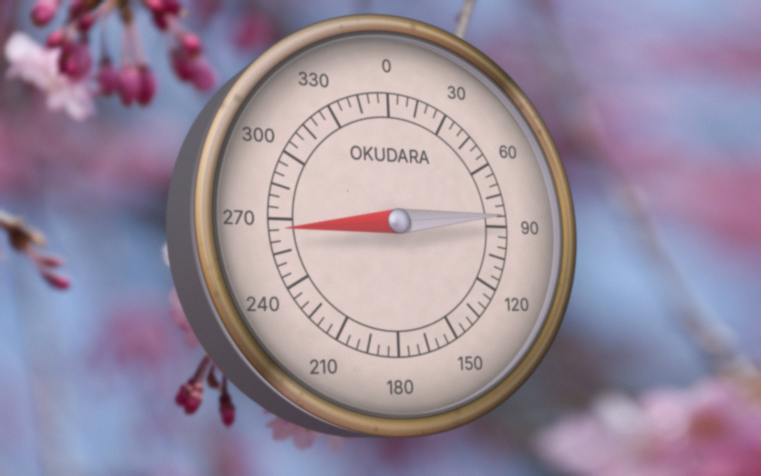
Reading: 265°
